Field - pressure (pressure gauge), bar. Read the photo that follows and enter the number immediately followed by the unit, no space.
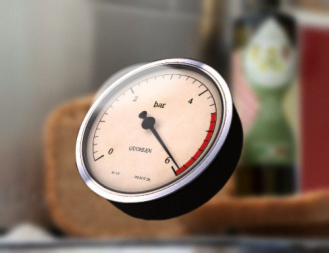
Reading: 5.9bar
